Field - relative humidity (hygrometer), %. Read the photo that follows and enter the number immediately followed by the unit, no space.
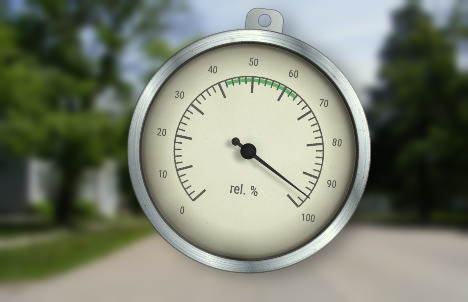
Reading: 96%
